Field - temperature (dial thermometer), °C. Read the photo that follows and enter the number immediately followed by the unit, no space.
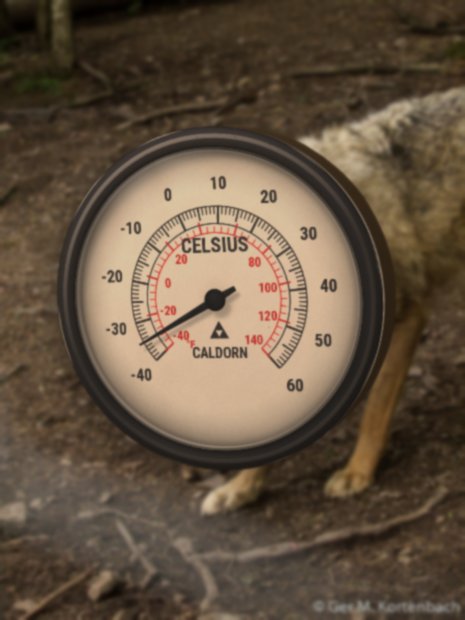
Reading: -35°C
